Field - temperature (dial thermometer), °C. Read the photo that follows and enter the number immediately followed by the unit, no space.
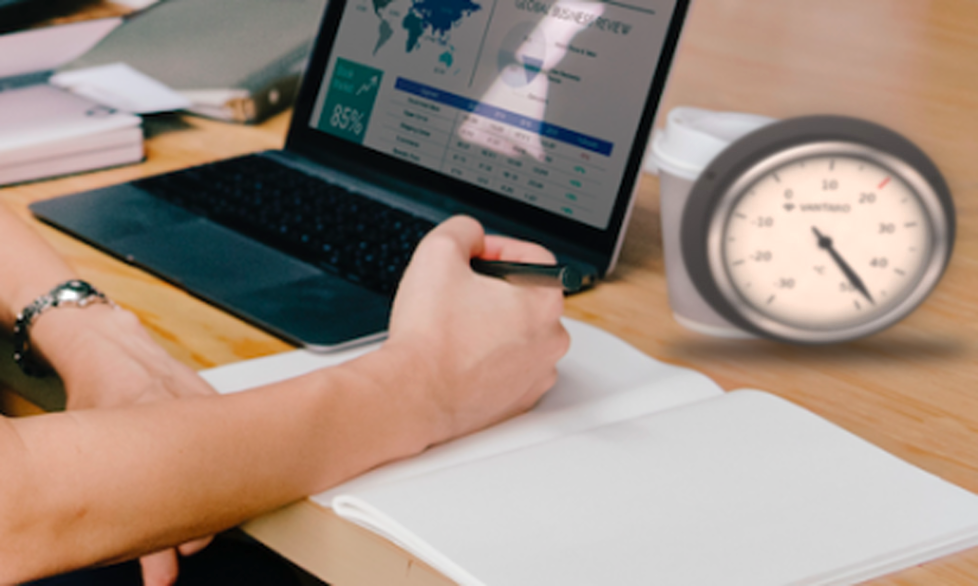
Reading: 47.5°C
